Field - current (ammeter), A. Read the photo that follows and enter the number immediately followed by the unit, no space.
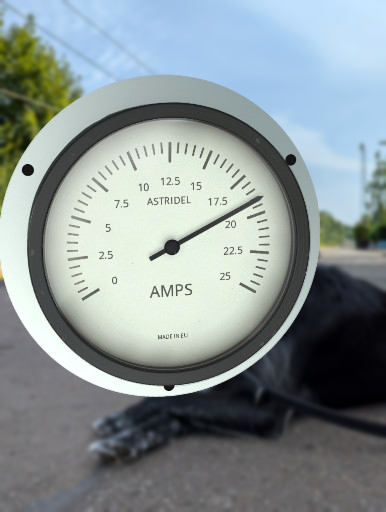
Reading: 19A
